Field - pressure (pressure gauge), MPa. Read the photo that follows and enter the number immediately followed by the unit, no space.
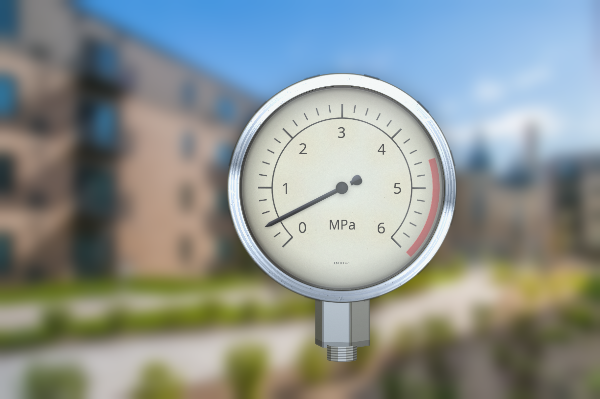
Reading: 0.4MPa
